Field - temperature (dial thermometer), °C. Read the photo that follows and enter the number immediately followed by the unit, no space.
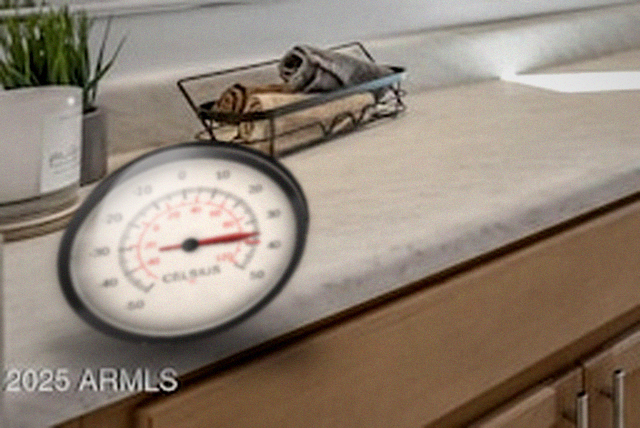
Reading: 35°C
